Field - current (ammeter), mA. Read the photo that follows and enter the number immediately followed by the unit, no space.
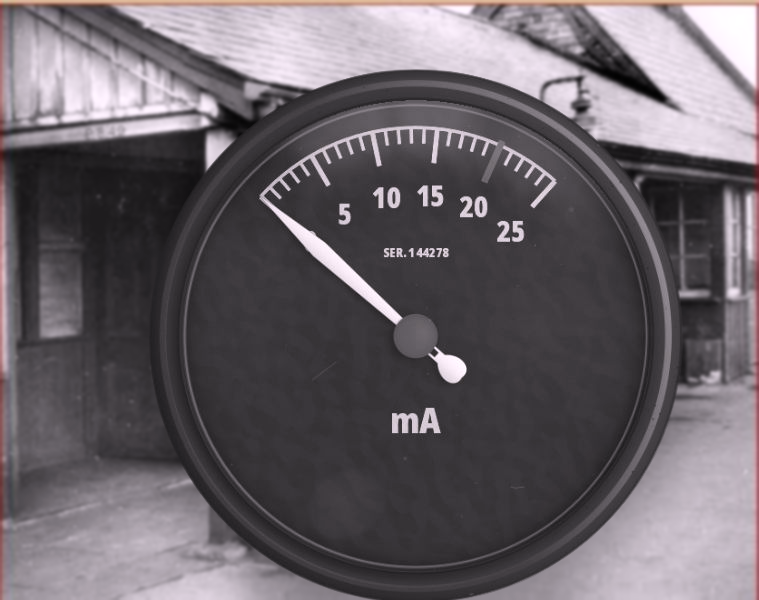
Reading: 0mA
